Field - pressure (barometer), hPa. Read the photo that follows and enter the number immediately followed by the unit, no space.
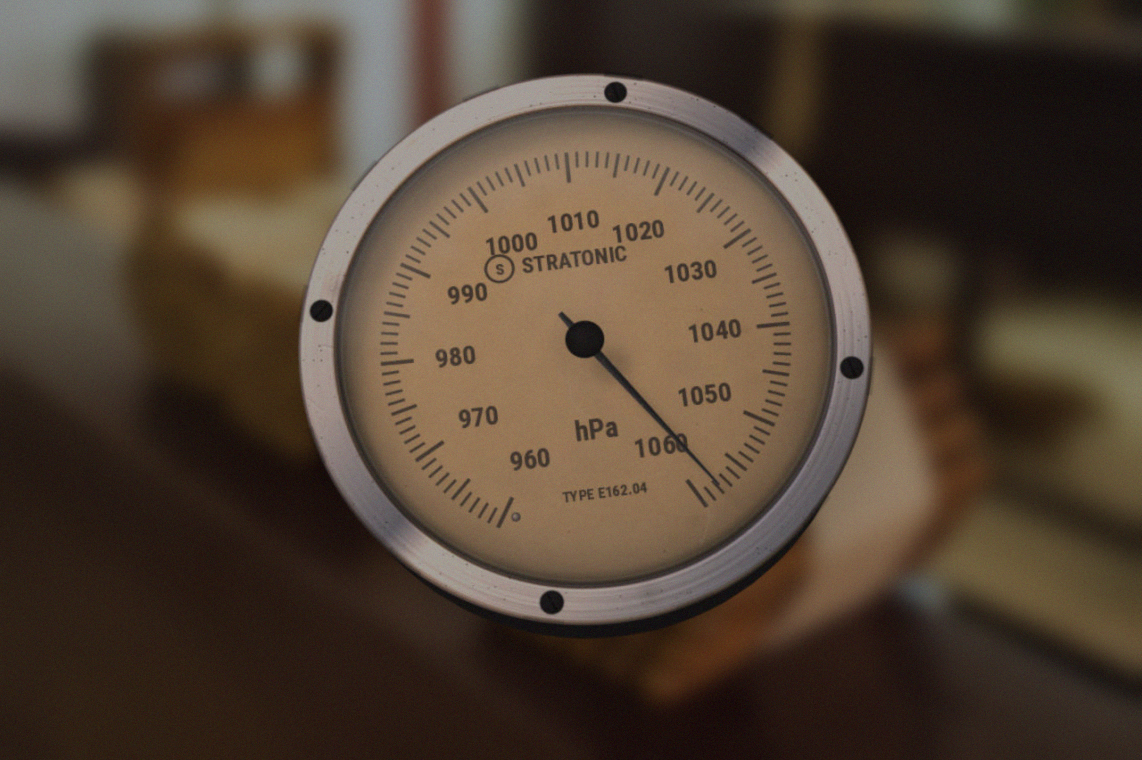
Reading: 1058hPa
